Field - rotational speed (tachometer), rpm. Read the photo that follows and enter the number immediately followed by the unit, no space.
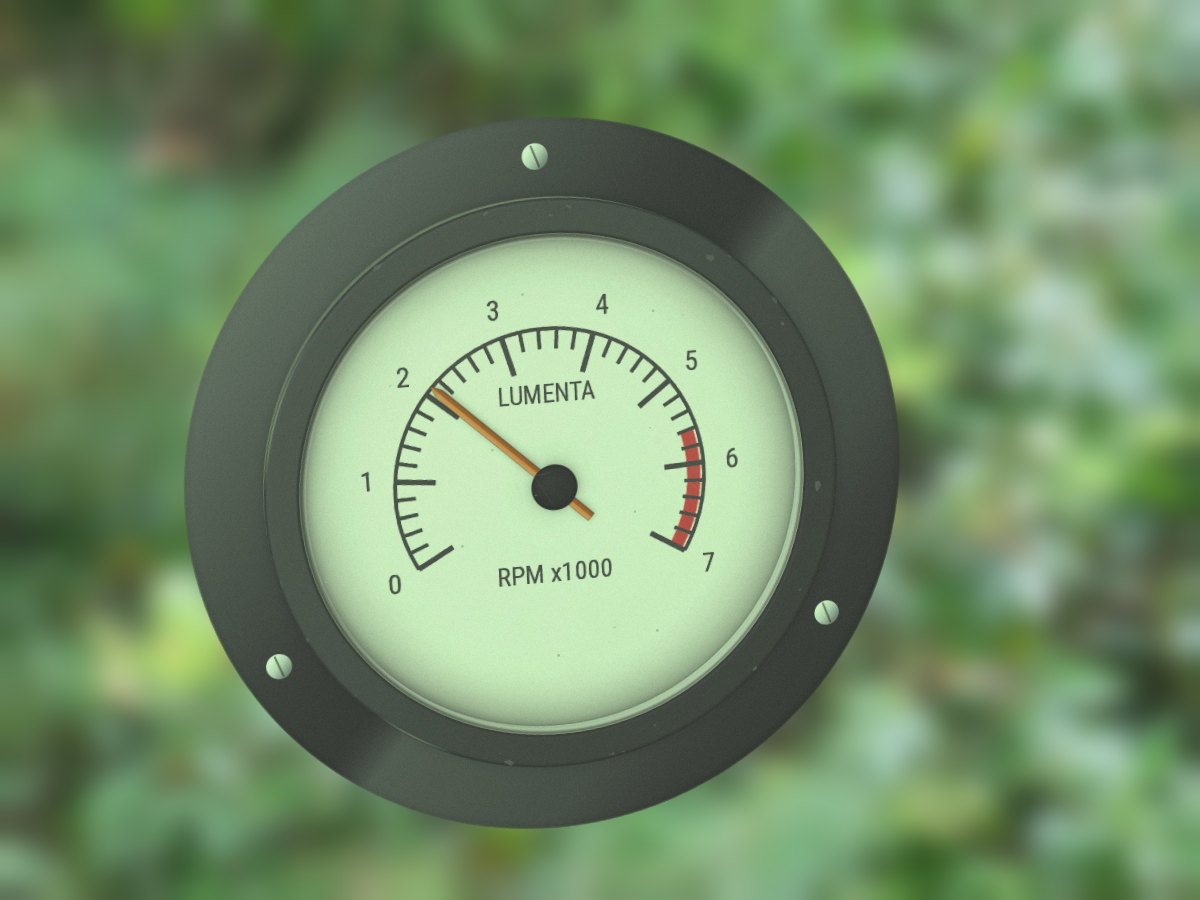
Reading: 2100rpm
